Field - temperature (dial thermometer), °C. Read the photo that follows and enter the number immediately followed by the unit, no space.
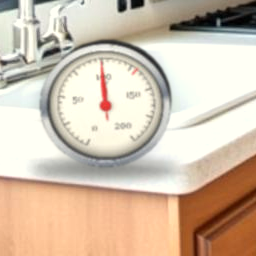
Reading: 100°C
